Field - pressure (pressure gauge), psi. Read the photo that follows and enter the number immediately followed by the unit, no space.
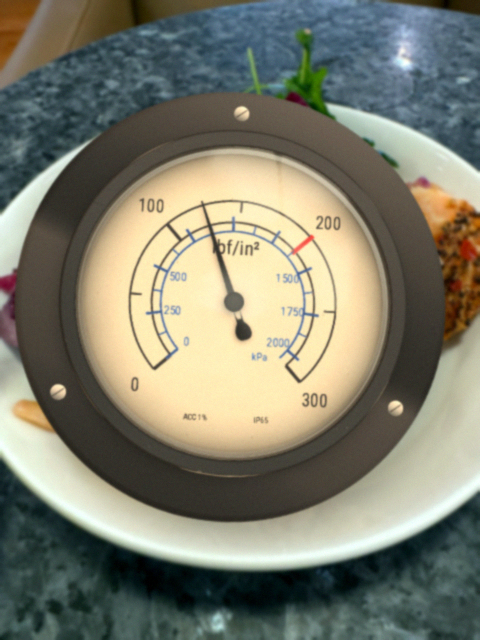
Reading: 125psi
